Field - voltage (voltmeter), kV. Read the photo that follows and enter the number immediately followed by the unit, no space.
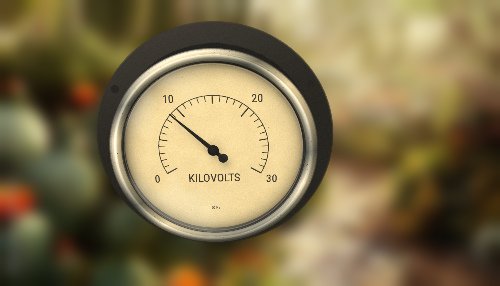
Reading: 9kV
